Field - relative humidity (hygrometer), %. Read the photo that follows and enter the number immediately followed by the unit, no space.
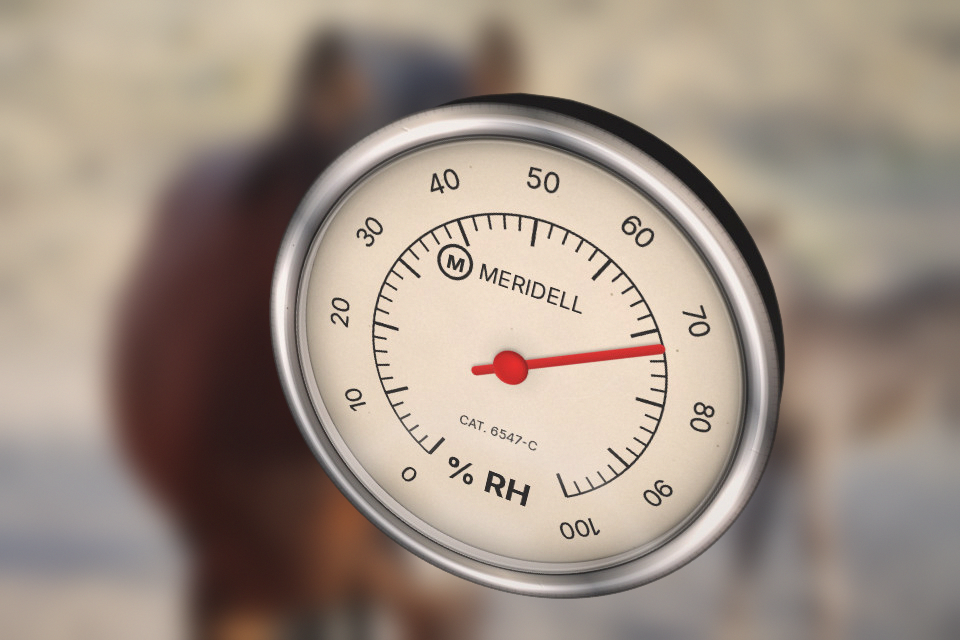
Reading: 72%
